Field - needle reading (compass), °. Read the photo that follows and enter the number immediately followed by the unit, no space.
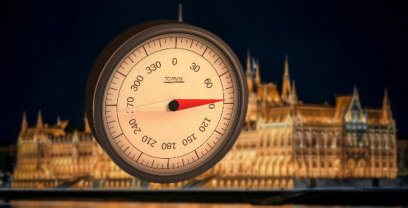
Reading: 85°
